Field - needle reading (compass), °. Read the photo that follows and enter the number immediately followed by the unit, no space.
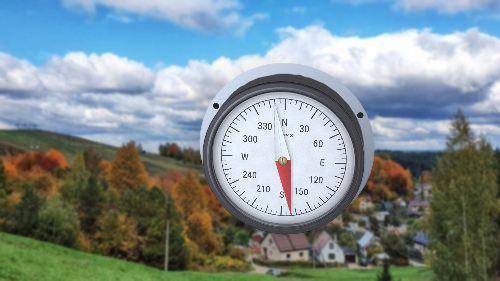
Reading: 170°
